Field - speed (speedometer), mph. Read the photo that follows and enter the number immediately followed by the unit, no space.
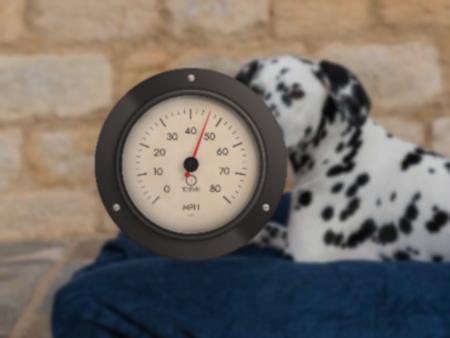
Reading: 46mph
